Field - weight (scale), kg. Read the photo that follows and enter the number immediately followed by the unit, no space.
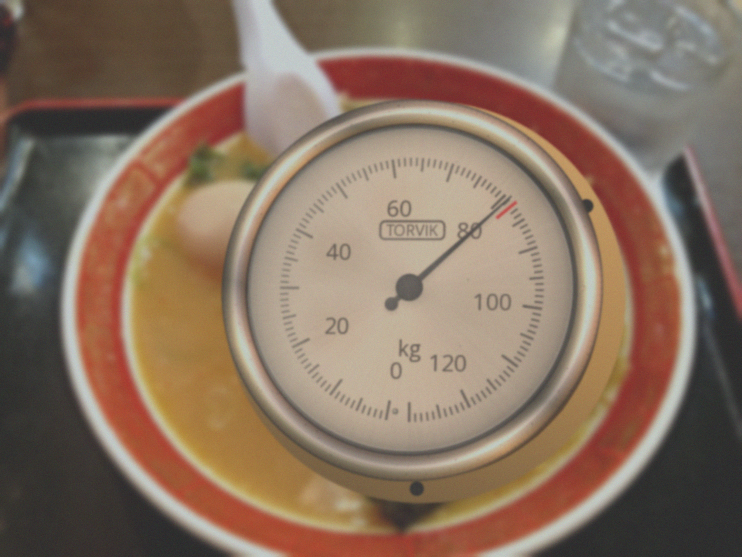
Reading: 81kg
